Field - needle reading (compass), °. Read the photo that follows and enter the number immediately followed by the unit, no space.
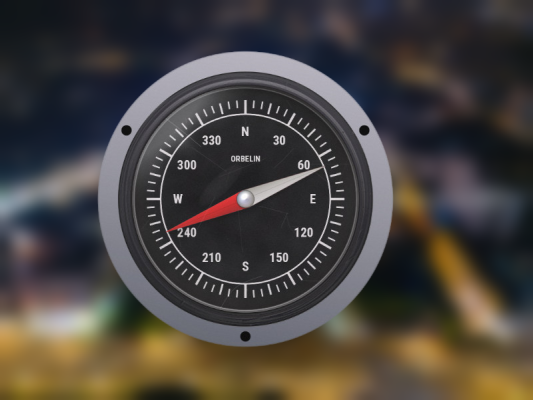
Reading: 247.5°
